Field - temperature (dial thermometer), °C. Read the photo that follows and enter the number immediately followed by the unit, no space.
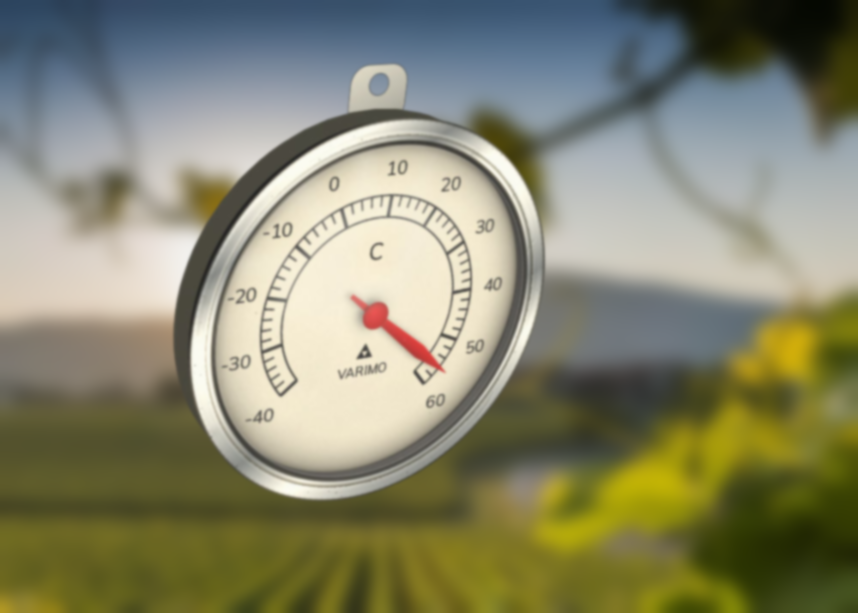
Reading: 56°C
